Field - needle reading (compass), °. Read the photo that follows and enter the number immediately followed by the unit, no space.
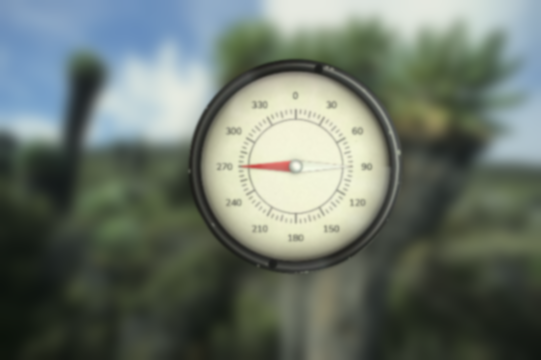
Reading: 270°
